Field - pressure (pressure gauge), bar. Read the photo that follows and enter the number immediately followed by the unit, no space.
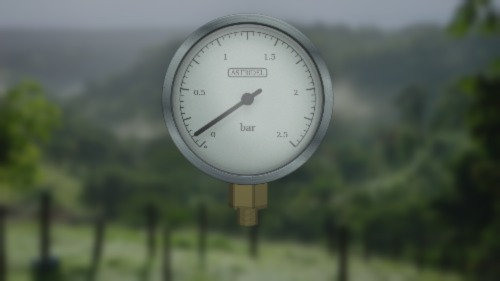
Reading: 0.1bar
